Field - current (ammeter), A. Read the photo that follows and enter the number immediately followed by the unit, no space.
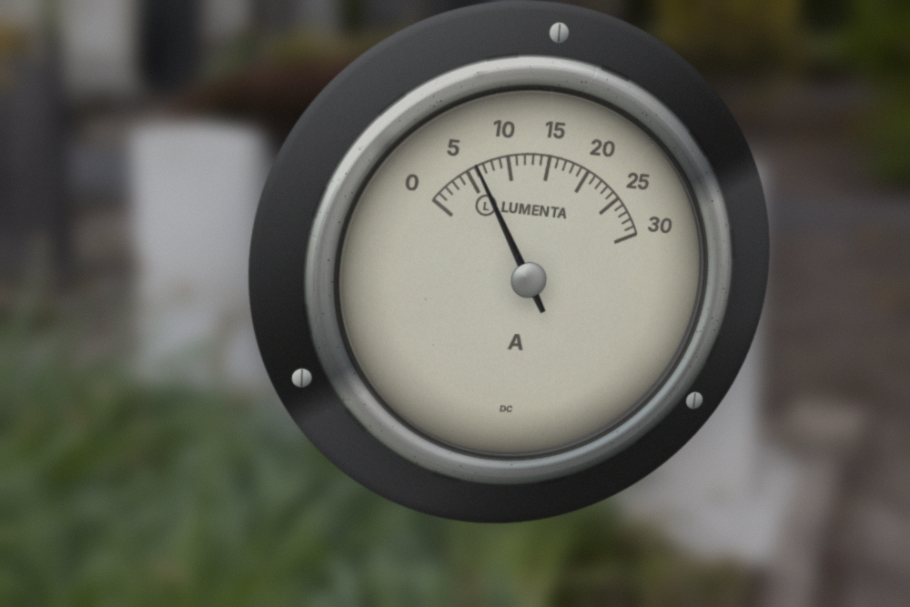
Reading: 6A
